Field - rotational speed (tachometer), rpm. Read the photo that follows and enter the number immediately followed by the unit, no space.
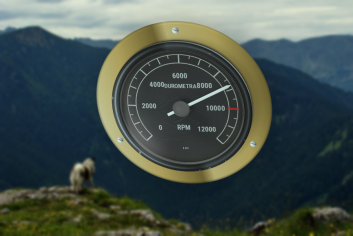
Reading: 8750rpm
